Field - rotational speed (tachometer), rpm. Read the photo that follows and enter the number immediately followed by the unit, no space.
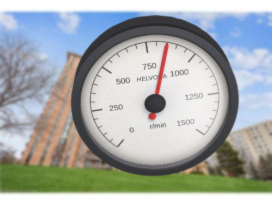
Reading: 850rpm
